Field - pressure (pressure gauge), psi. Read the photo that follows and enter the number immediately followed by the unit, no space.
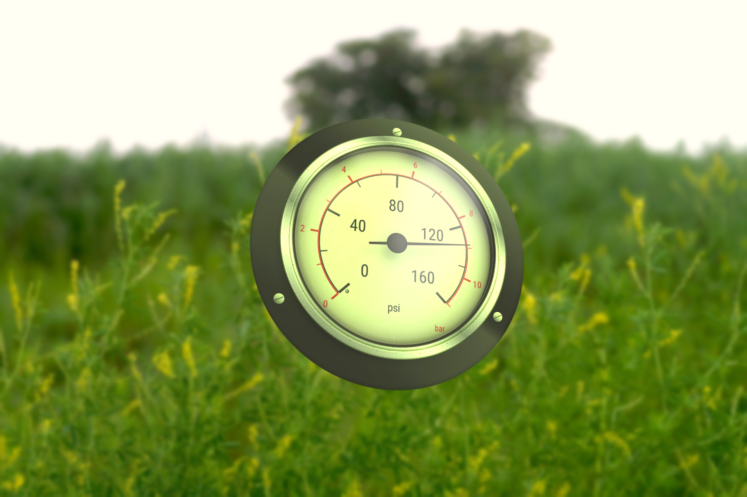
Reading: 130psi
